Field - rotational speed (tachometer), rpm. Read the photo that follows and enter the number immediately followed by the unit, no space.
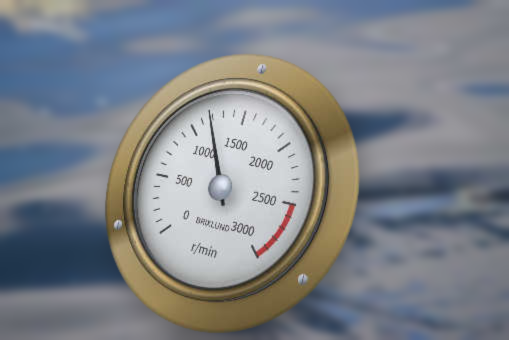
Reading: 1200rpm
